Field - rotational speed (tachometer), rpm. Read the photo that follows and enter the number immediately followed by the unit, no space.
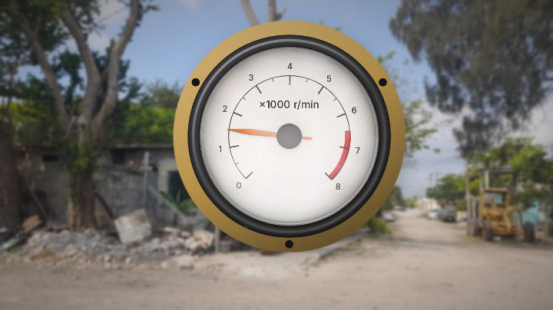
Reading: 1500rpm
